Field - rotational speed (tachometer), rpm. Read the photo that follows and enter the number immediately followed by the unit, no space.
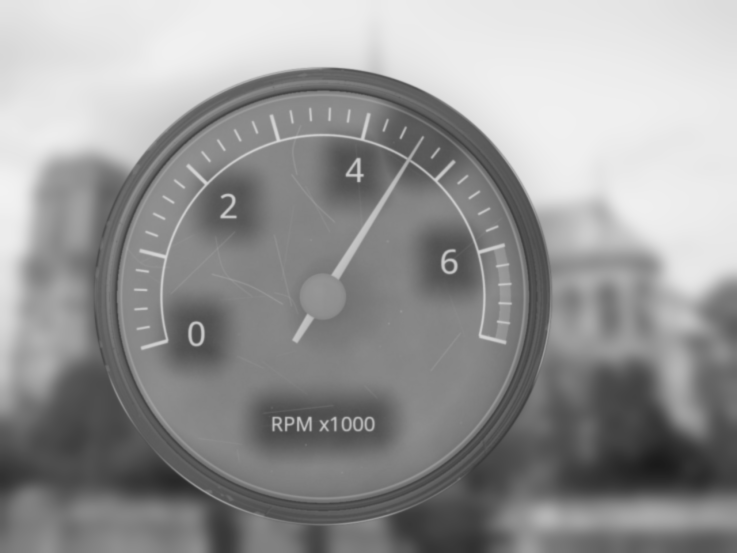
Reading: 4600rpm
